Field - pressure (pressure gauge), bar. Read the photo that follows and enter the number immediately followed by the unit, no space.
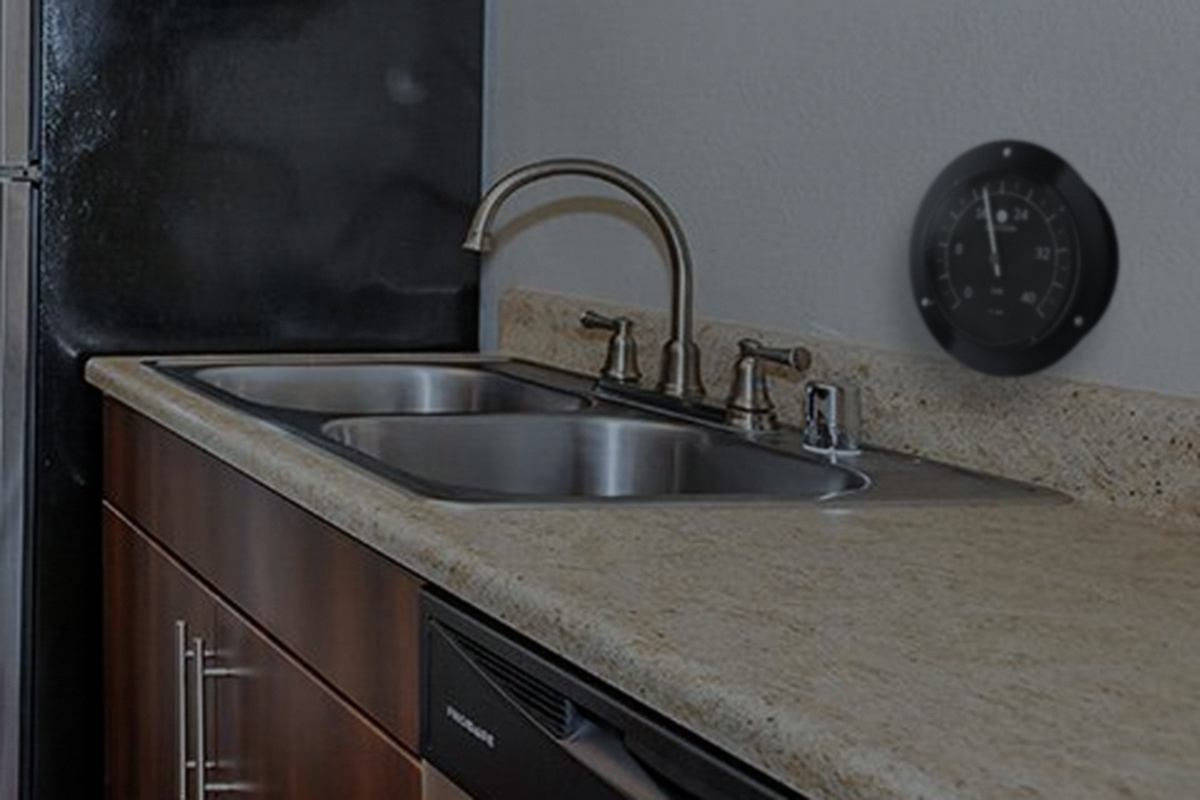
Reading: 18bar
